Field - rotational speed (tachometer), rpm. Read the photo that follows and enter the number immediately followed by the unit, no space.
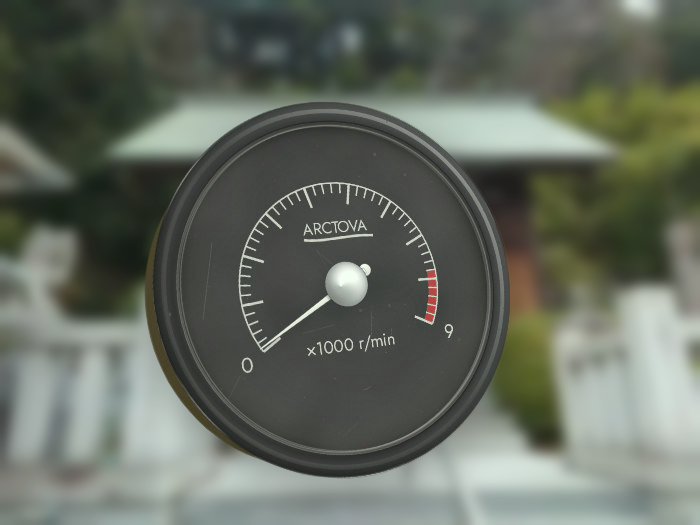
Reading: 100rpm
